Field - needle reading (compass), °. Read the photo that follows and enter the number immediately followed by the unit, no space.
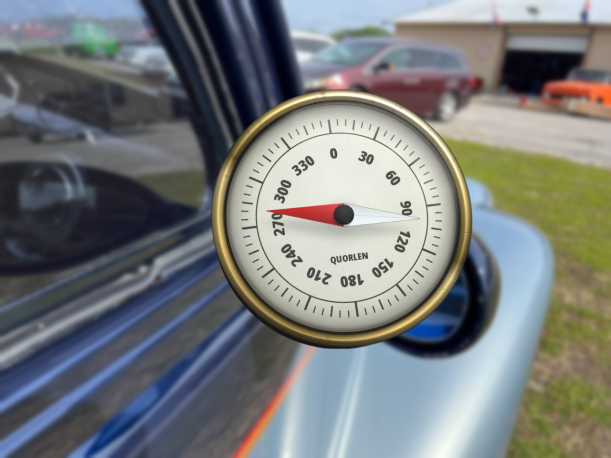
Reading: 280°
